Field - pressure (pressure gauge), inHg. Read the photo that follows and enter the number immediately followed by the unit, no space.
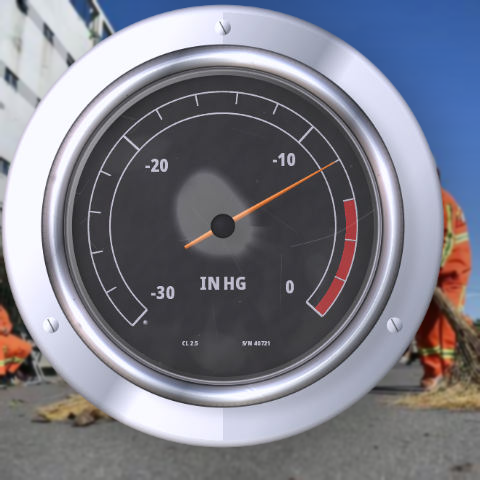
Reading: -8inHg
